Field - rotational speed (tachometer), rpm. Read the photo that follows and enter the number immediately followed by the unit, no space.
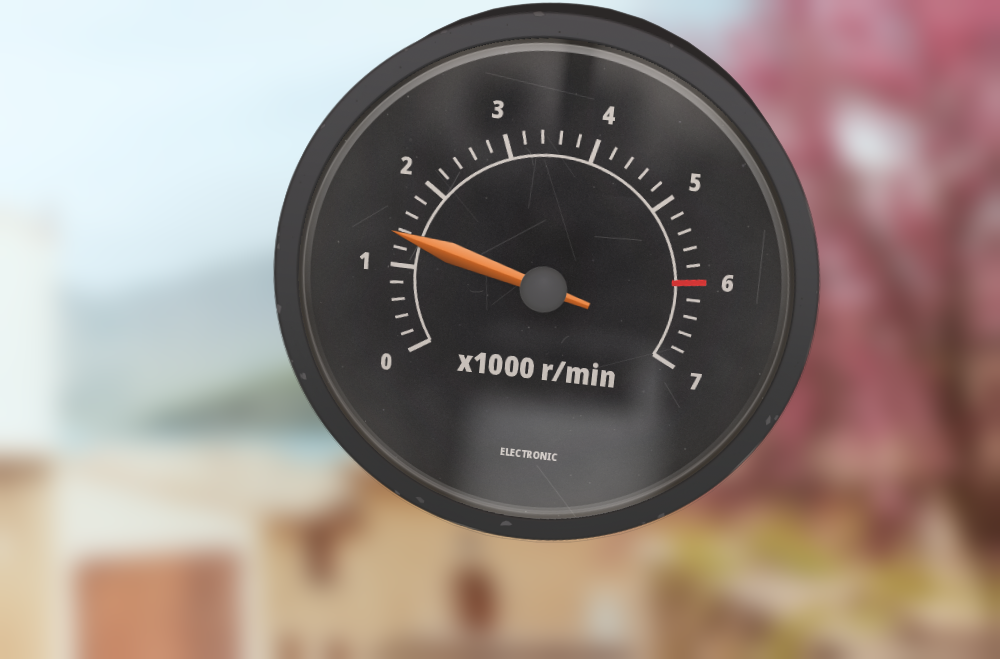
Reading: 1400rpm
